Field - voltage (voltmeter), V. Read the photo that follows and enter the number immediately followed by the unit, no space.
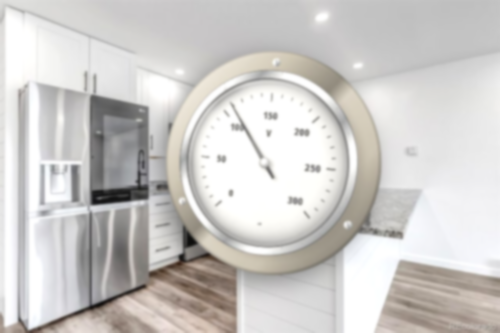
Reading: 110V
